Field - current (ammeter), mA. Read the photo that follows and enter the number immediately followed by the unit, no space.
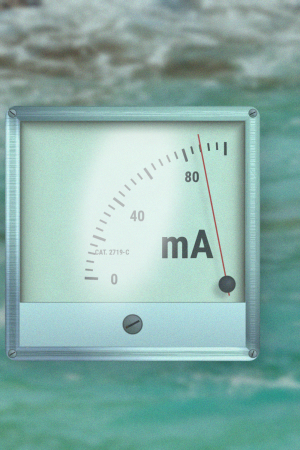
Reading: 88mA
